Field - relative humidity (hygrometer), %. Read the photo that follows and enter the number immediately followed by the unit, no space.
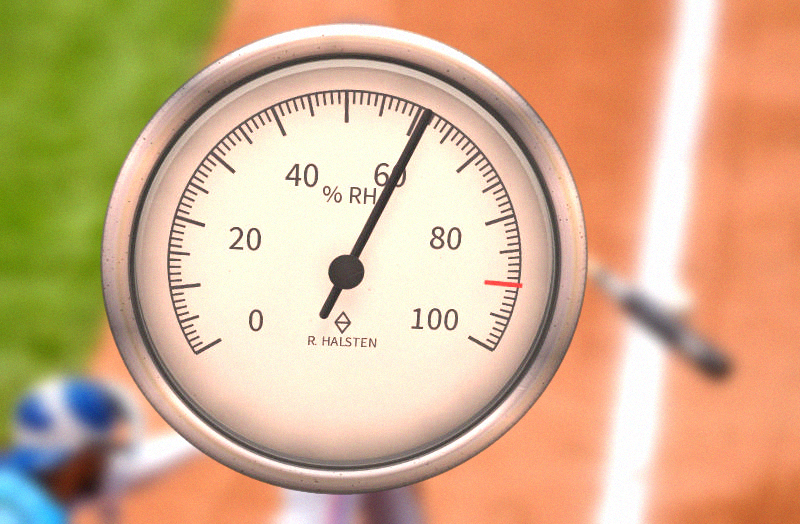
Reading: 61%
